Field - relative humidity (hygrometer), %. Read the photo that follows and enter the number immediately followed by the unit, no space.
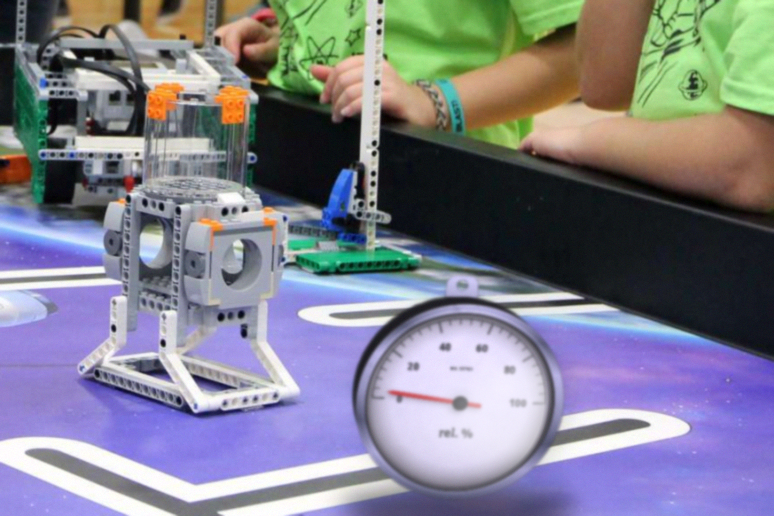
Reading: 4%
